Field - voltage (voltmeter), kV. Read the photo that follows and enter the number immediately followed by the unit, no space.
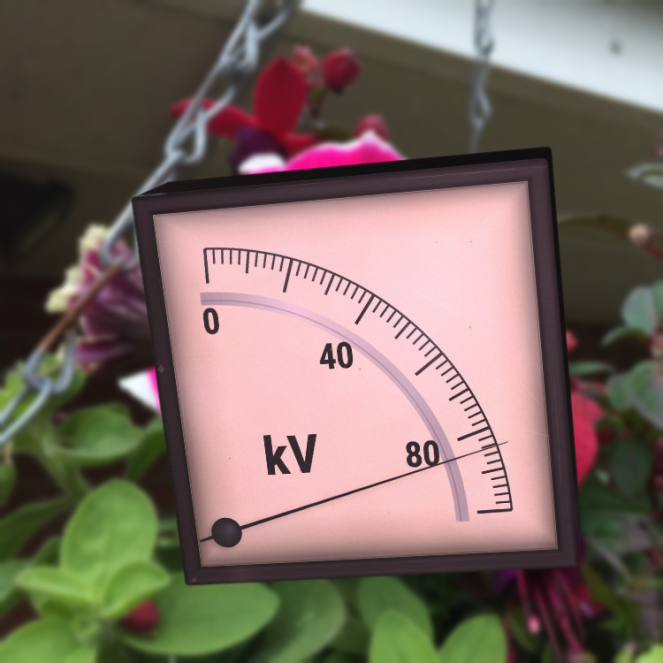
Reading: 84kV
